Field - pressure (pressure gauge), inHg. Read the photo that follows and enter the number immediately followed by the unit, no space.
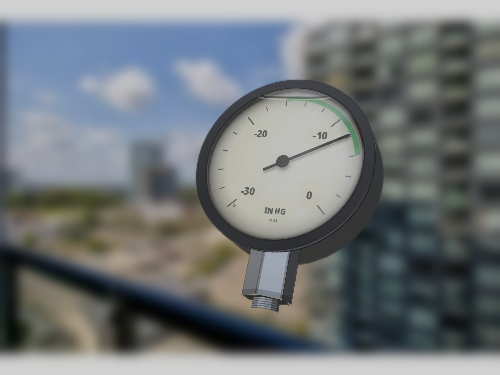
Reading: -8inHg
